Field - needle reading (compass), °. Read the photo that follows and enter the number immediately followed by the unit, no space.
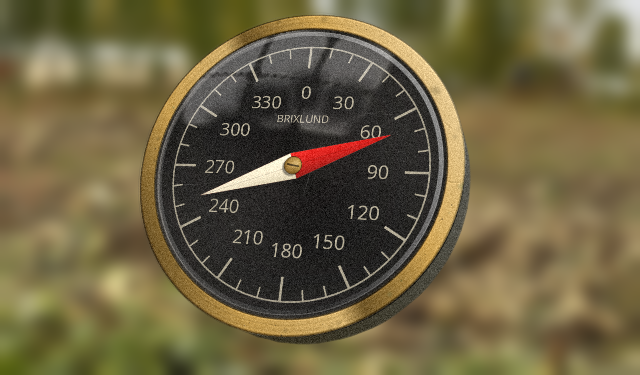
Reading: 70°
